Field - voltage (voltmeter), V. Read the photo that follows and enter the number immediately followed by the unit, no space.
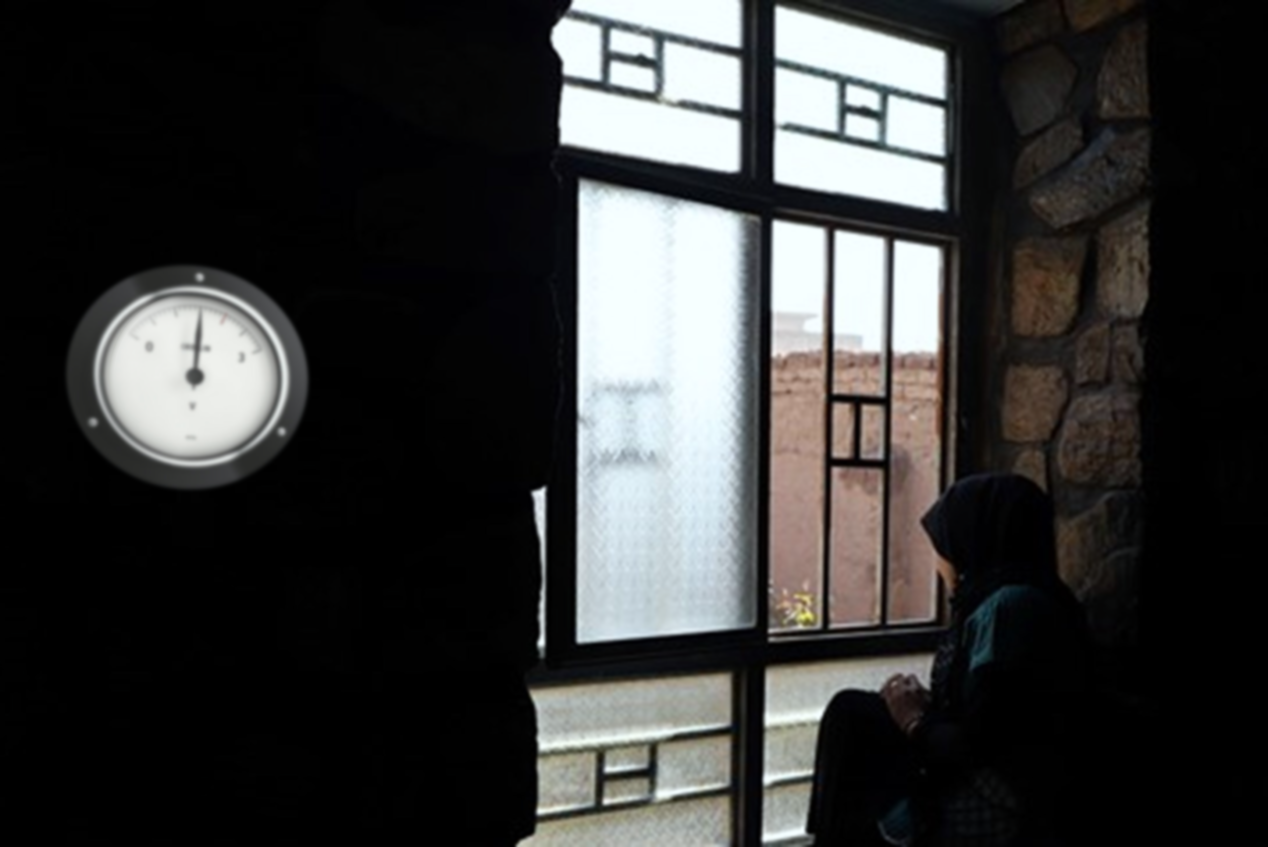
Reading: 1.5V
